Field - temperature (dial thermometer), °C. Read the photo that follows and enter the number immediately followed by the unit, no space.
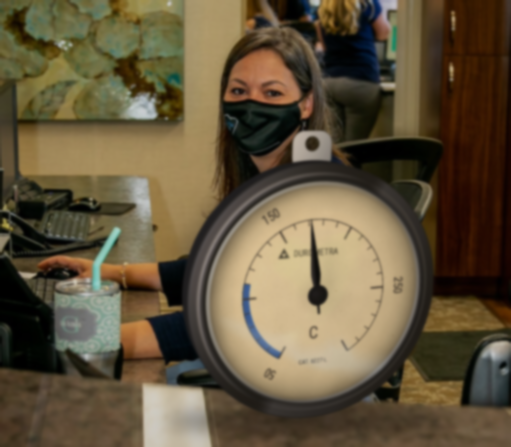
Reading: 170°C
